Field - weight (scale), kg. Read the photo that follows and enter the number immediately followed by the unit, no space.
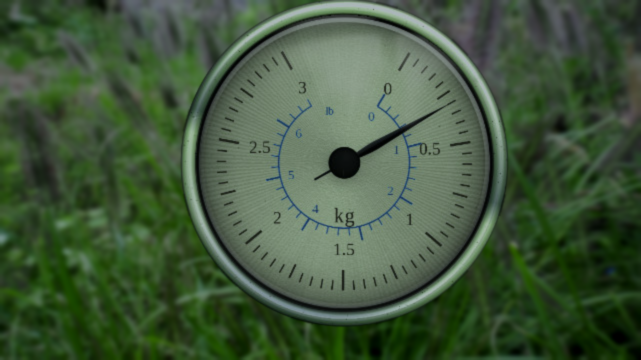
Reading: 0.3kg
